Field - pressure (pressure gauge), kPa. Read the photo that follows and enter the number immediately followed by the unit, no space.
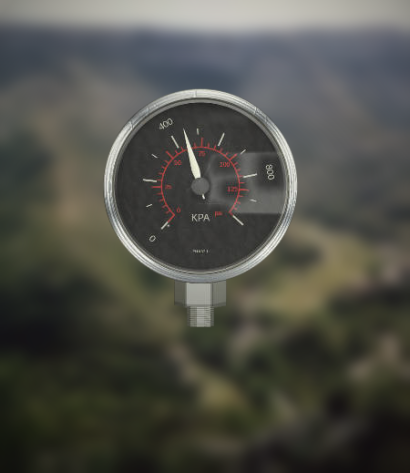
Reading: 450kPa
